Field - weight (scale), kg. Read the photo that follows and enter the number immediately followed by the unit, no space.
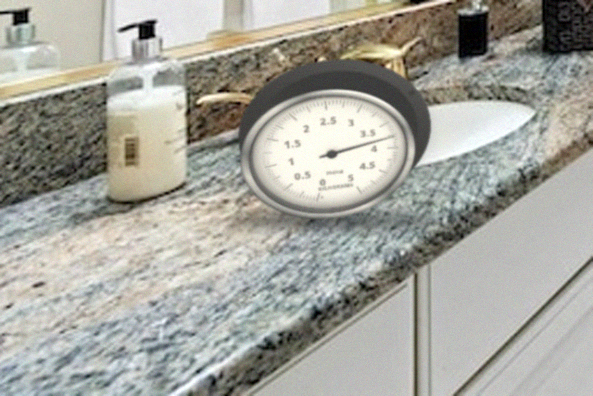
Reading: 3.75kg
